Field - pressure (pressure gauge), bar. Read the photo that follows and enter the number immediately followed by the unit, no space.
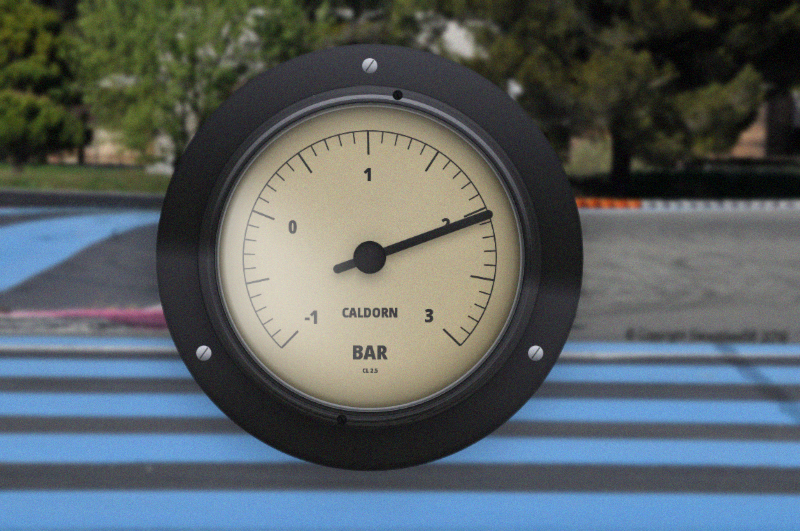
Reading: 2.05bar
